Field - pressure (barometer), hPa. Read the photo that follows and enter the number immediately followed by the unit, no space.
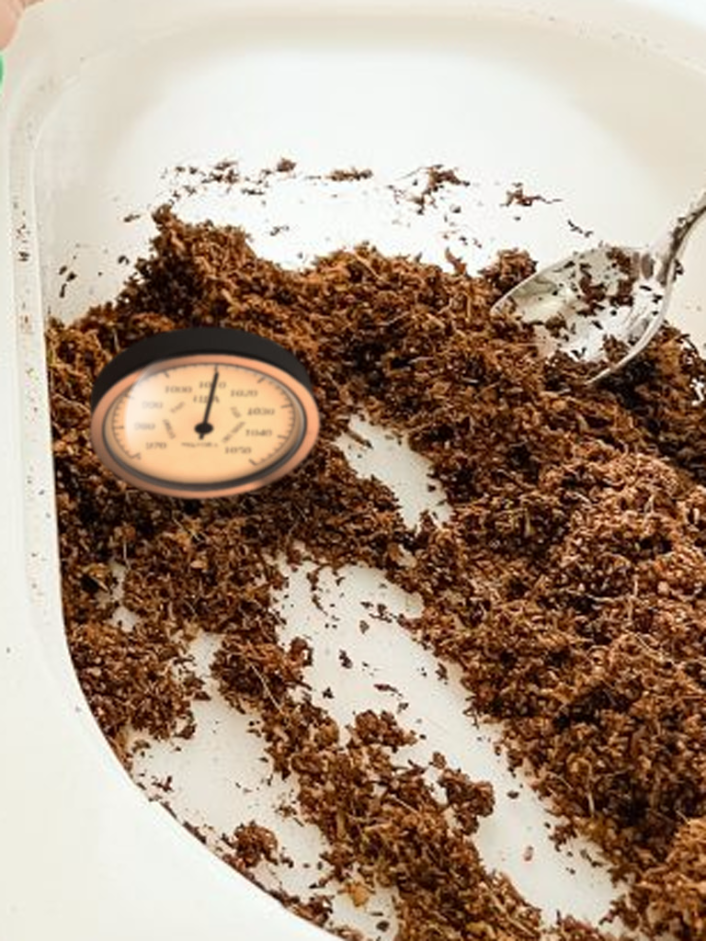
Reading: 1010hPa
